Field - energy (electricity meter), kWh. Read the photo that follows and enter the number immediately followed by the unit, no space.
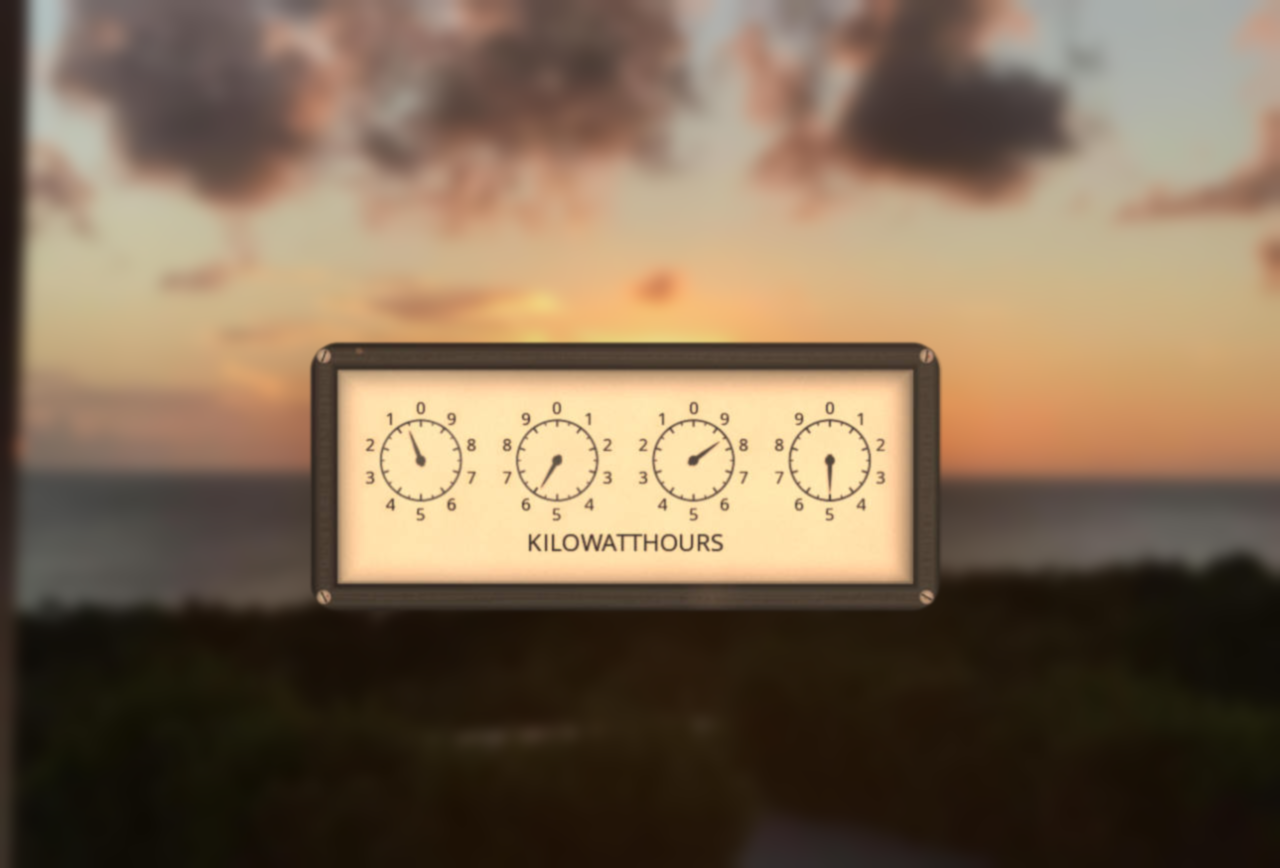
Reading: 585kWh
